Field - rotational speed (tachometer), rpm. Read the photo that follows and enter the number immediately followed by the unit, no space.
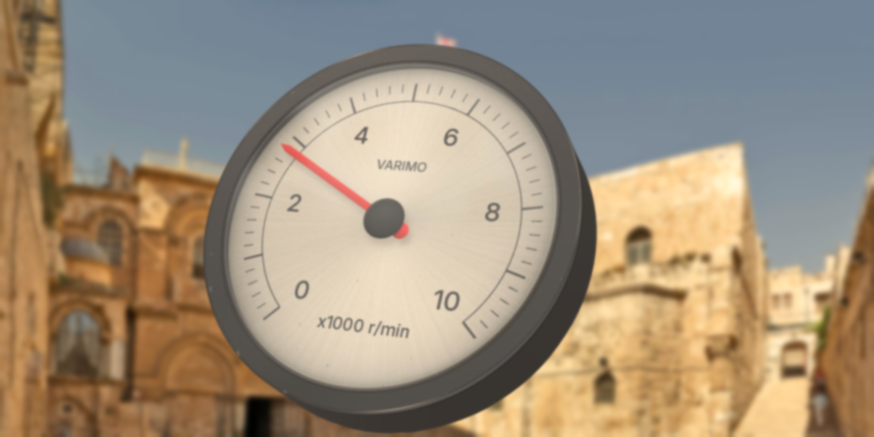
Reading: 2800rpm
